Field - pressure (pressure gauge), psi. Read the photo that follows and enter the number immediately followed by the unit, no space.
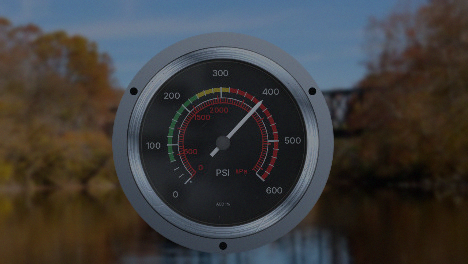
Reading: 400psi
